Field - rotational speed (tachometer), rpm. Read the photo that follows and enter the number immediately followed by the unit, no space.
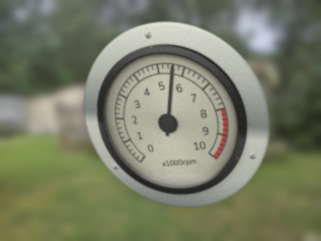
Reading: 5600rpm
